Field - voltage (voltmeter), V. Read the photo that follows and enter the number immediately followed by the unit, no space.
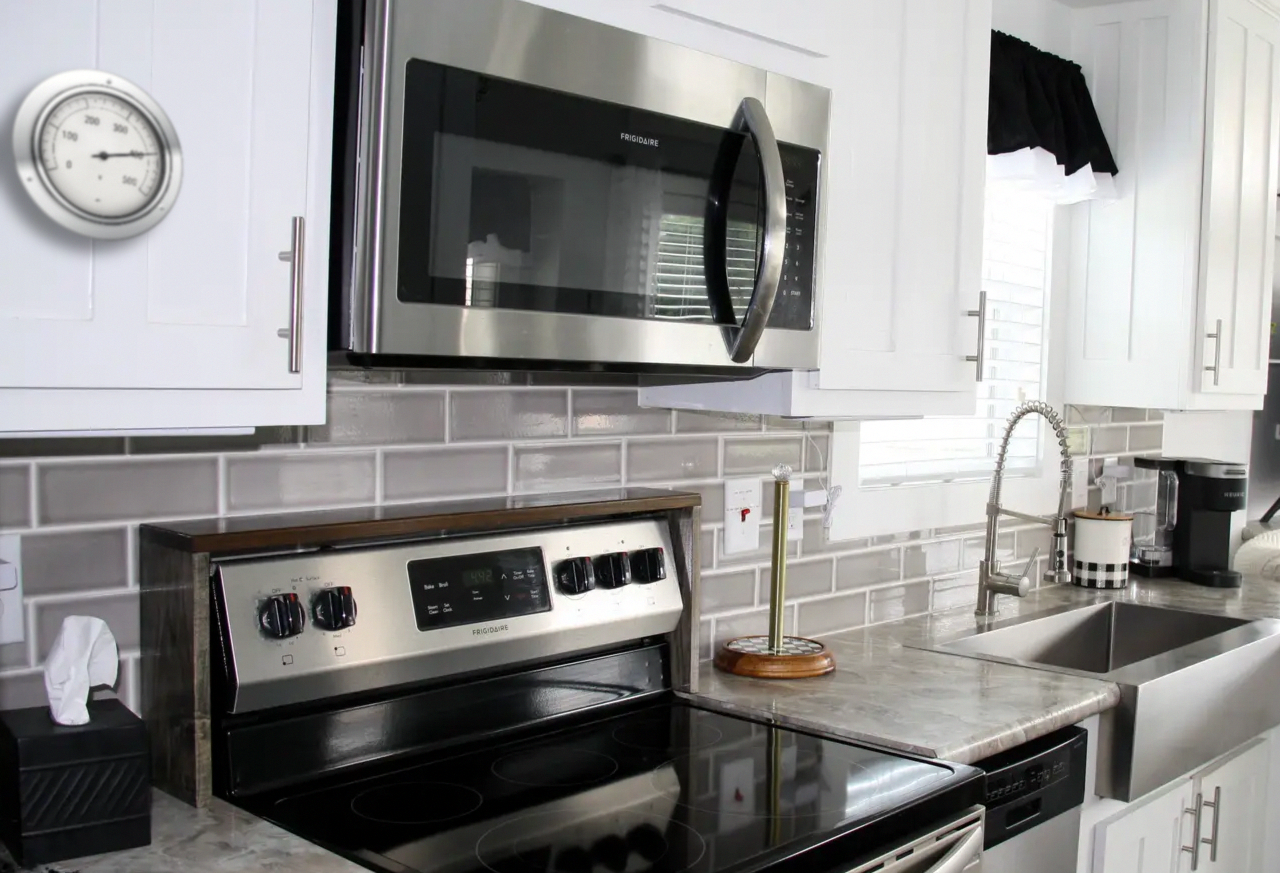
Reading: 400V
